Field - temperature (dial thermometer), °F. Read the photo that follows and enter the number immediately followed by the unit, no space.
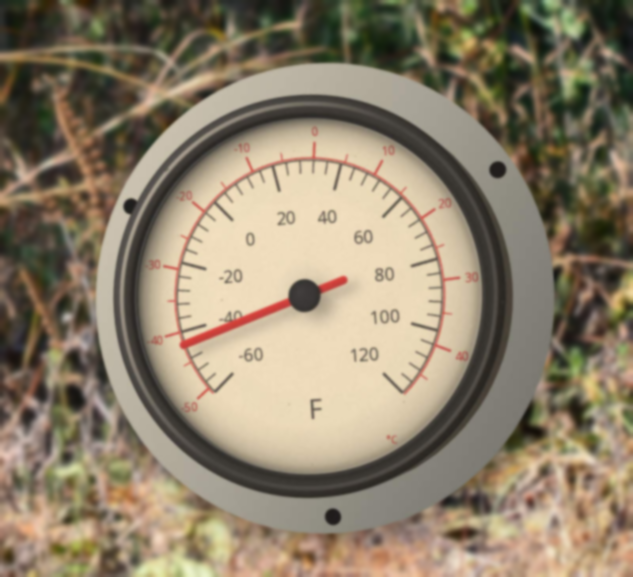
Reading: -44°F
